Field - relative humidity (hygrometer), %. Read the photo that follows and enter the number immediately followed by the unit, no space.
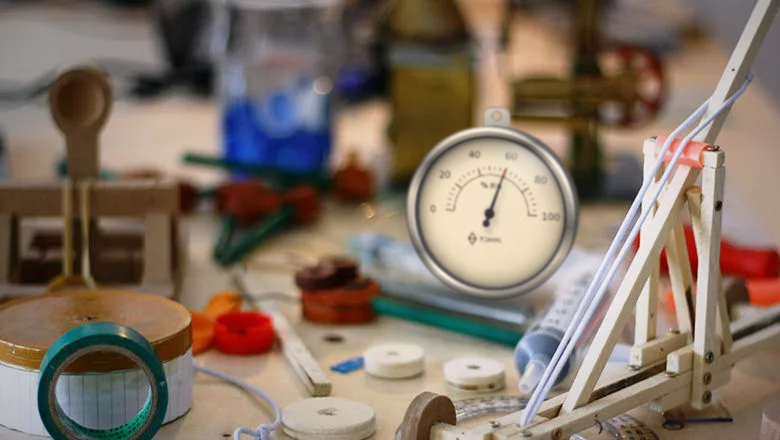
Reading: 60%
